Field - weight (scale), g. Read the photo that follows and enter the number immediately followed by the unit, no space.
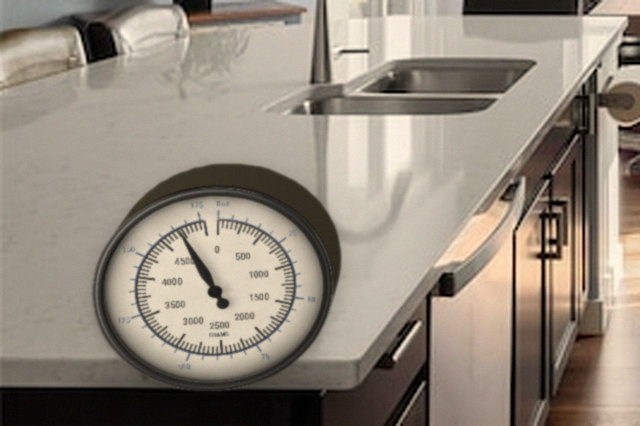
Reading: 4750g
